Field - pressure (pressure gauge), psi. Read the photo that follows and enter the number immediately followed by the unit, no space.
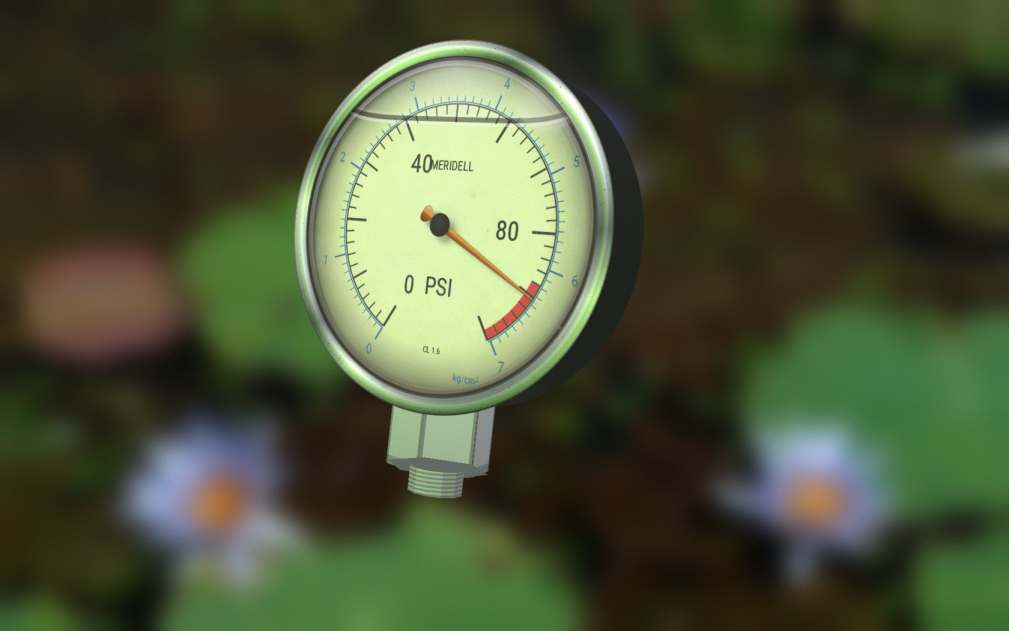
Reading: 90psi
